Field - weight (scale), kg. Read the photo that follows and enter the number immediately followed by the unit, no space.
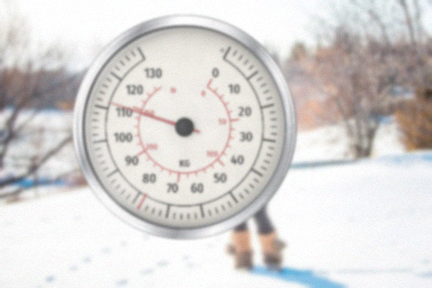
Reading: 112kg
